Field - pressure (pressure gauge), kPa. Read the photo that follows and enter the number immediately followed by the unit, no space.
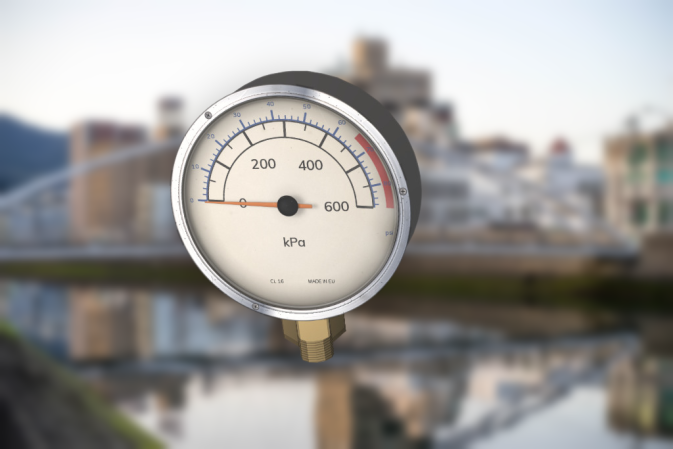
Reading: 0kPa
